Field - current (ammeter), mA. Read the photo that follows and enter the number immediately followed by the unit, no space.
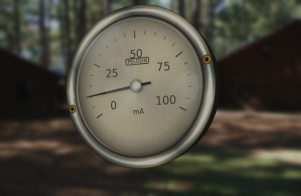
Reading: 10mA
